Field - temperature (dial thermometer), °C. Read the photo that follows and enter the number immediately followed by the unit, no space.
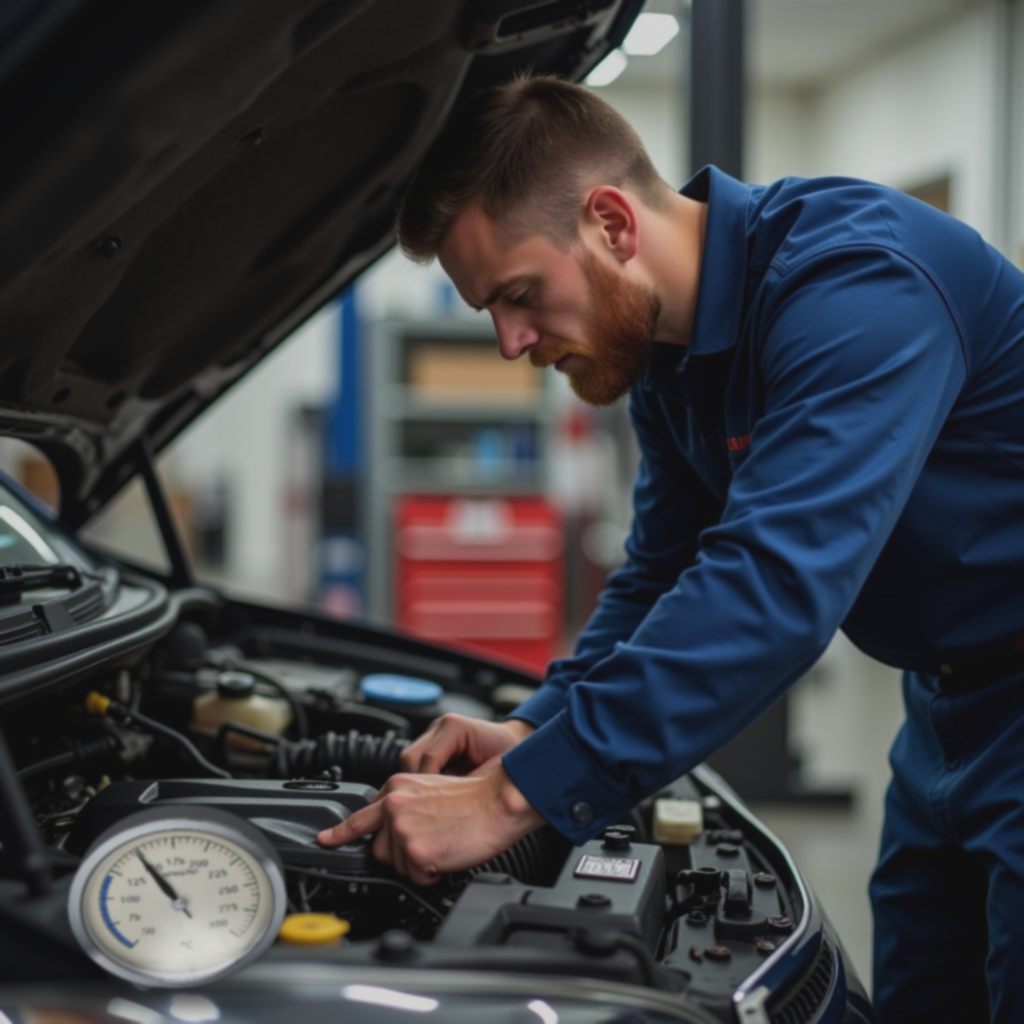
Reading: 150°C
